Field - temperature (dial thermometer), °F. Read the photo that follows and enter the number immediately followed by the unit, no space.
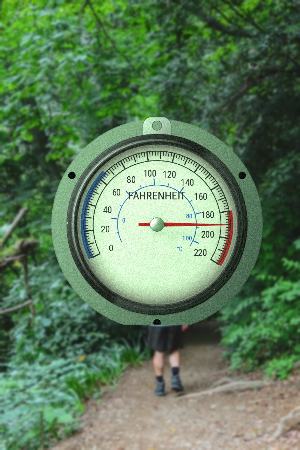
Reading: 190°F
